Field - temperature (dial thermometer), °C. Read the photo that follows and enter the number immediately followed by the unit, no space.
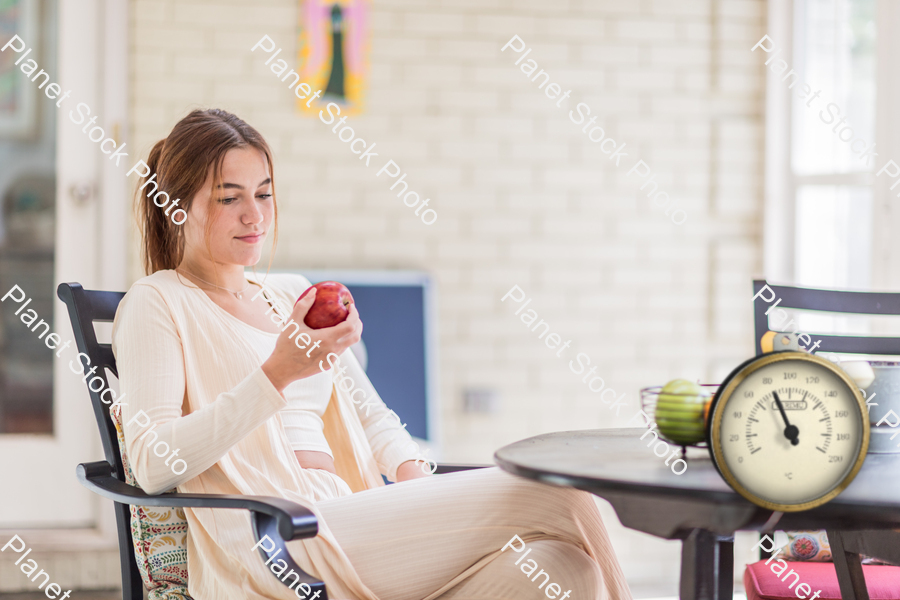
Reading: 80°C
